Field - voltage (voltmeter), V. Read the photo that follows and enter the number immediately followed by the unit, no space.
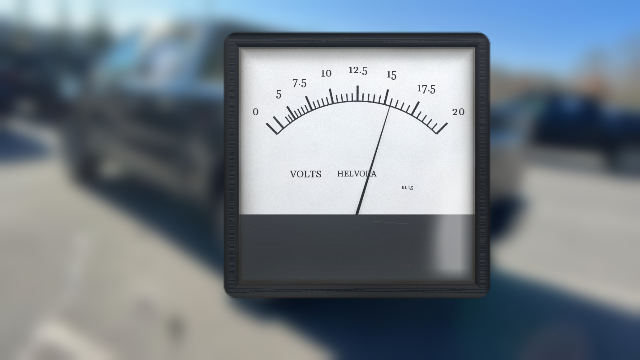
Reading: 15.5V
